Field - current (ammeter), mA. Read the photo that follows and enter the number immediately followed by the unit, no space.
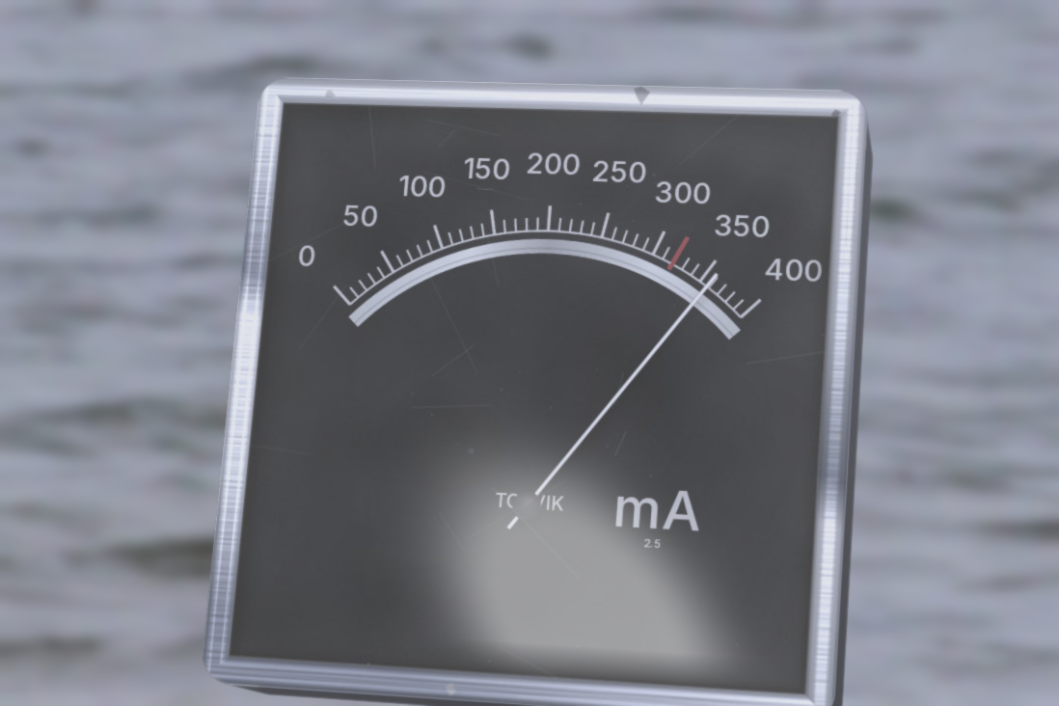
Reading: 360mA
